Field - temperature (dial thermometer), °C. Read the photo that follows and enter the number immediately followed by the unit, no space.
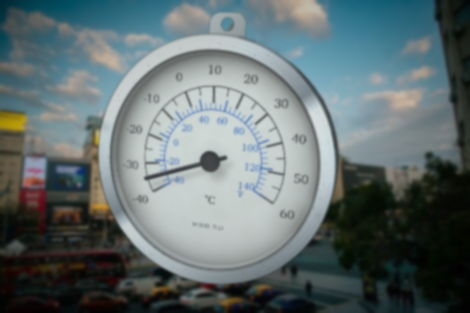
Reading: -35°C
